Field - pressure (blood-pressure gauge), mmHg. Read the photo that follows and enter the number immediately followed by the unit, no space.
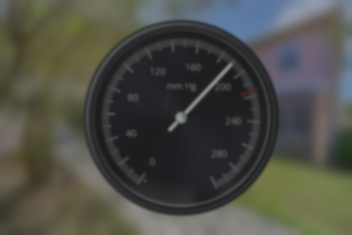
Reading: 190mmHg
